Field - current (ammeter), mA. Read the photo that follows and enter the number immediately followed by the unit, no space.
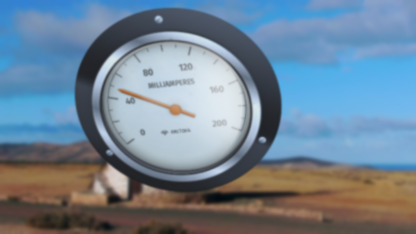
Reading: 50mA
